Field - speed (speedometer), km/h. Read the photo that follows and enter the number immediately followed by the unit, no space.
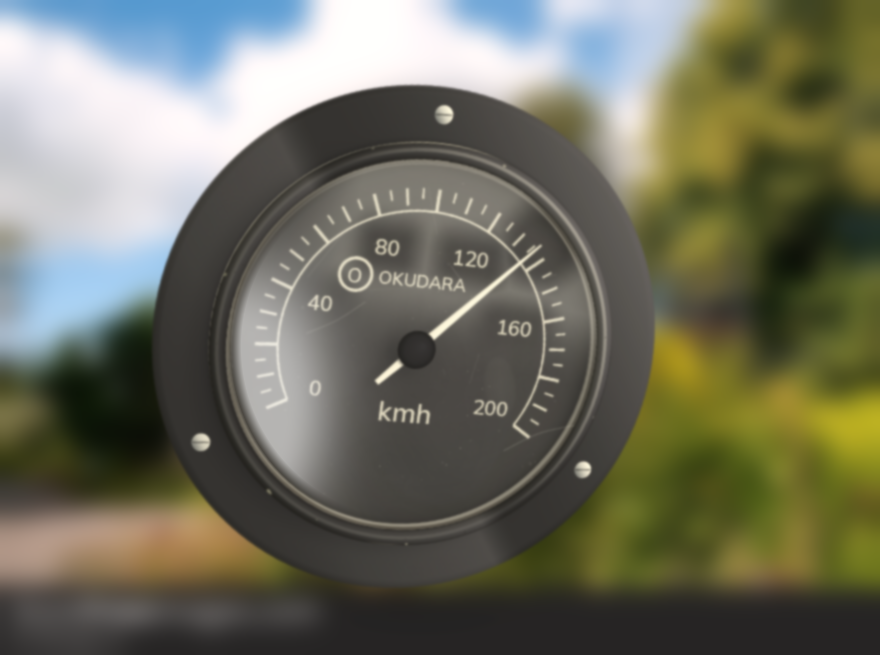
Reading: 135km/h
